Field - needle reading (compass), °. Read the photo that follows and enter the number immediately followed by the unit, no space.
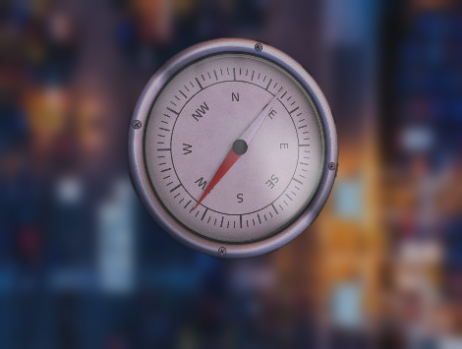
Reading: 220°
